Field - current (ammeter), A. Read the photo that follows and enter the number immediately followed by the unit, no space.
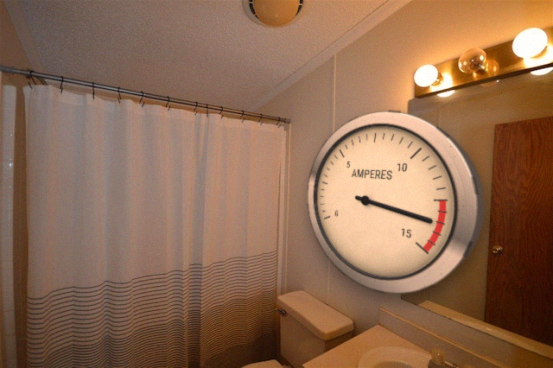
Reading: 13.5A
